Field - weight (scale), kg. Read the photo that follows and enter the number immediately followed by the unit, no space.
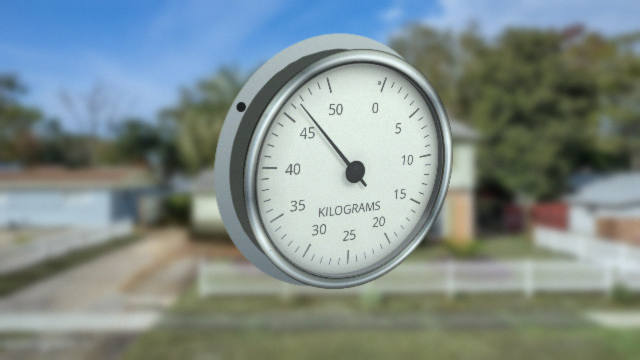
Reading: 46.5kg
